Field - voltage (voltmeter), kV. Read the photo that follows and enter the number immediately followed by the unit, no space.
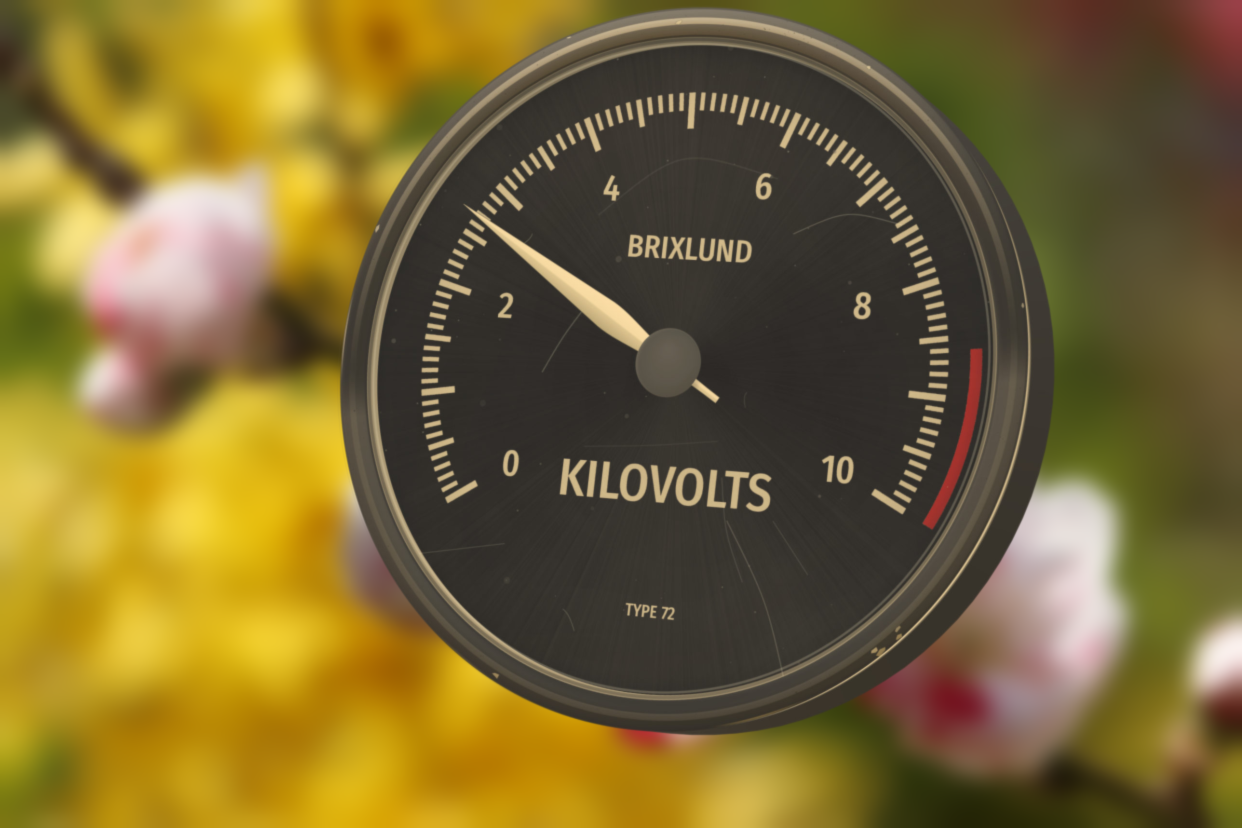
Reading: 2.7kV
